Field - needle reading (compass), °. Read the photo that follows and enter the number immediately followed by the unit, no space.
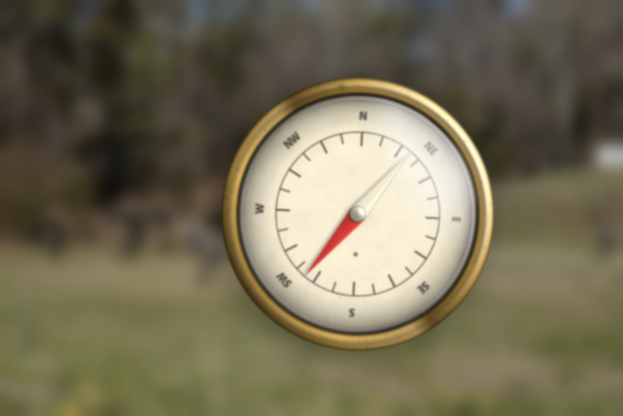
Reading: 217.5°
